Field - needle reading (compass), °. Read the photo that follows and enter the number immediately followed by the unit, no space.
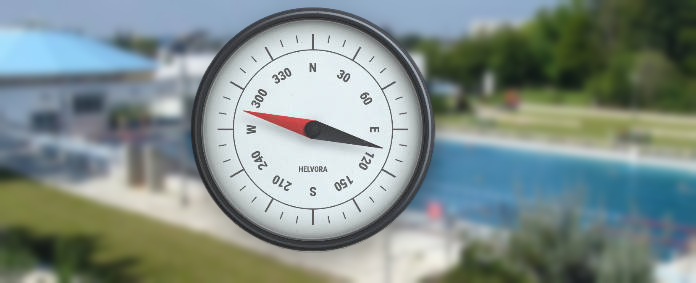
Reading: 285°
